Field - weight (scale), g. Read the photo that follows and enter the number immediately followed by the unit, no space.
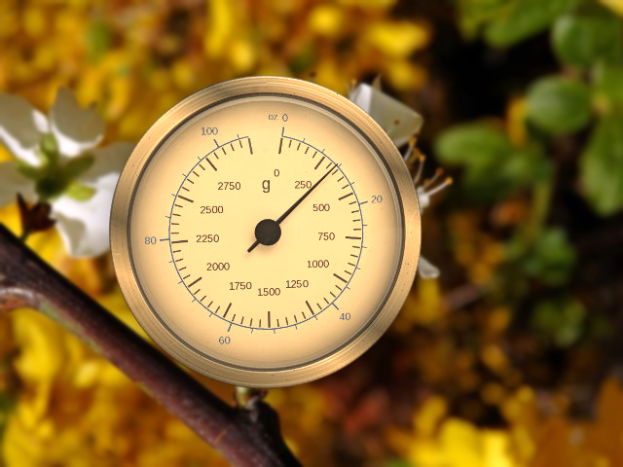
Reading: 325g
